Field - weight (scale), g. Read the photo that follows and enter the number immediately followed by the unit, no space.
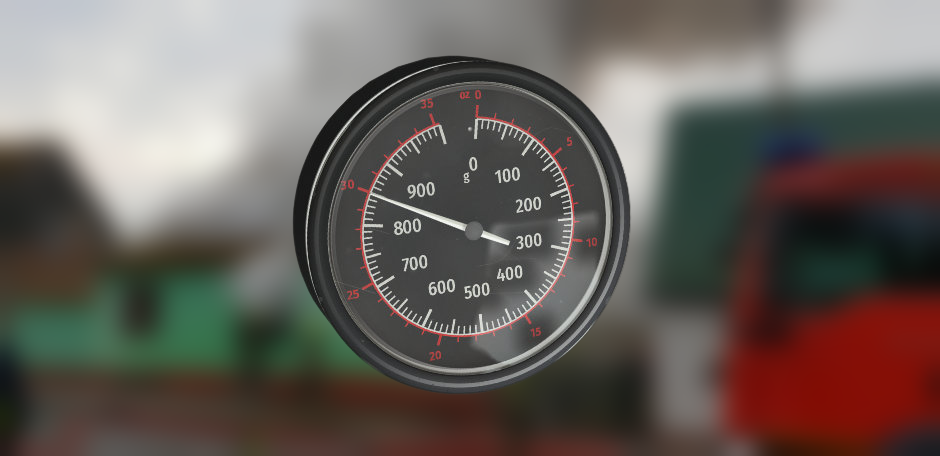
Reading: 850g
